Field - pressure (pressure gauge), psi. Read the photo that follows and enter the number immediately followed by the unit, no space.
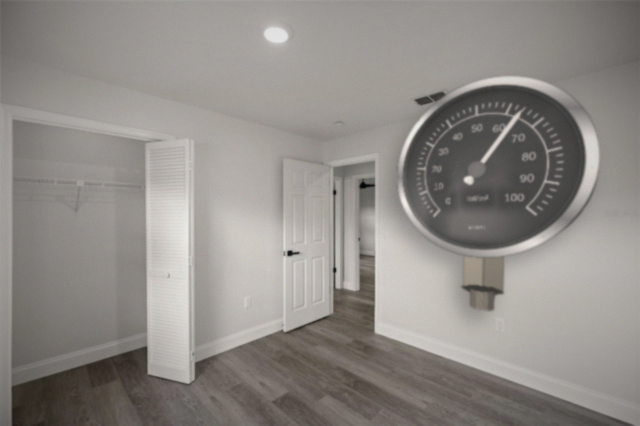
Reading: 64psi
